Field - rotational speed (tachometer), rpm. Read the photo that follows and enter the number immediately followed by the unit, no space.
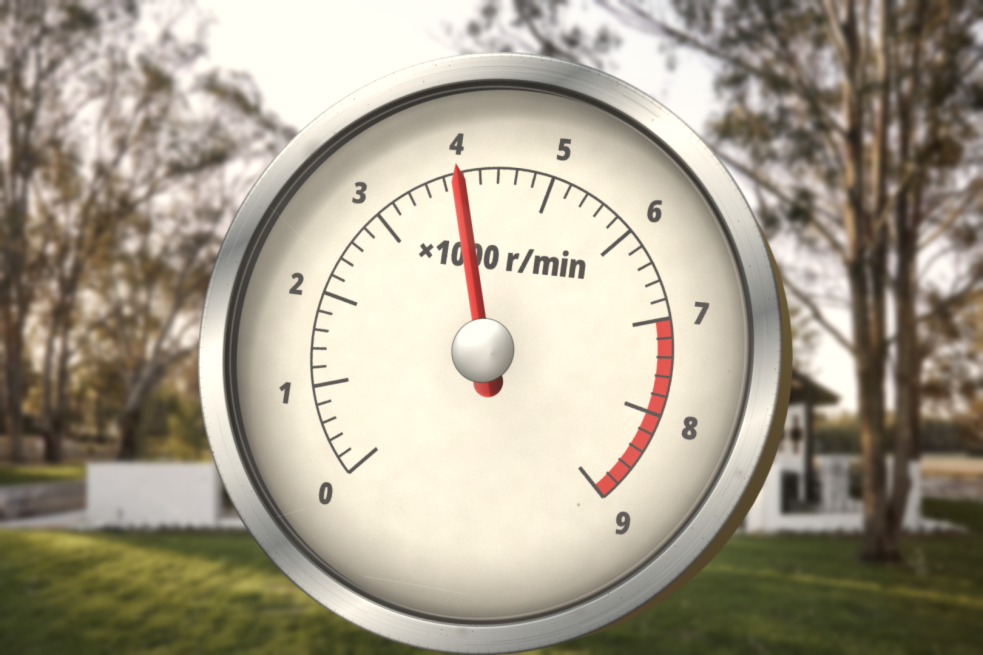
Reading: 4000rpm
